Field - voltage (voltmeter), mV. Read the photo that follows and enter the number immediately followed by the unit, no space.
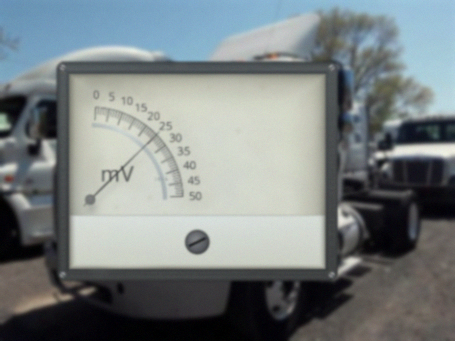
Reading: 25mV
